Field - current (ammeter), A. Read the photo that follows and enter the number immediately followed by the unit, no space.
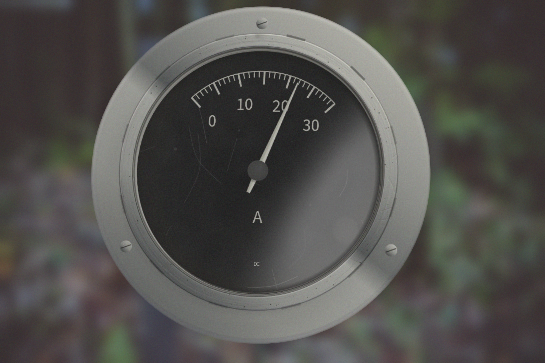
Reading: 22A
